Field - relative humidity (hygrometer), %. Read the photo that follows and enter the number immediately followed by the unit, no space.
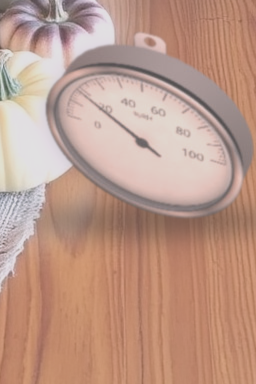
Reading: 20%
